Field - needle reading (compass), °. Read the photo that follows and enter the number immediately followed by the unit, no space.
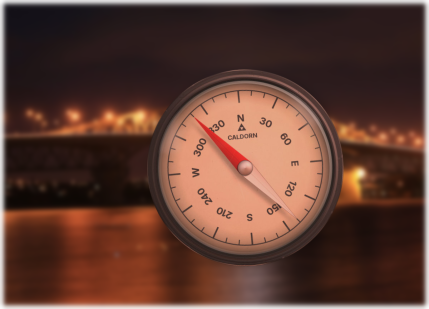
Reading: 320°
